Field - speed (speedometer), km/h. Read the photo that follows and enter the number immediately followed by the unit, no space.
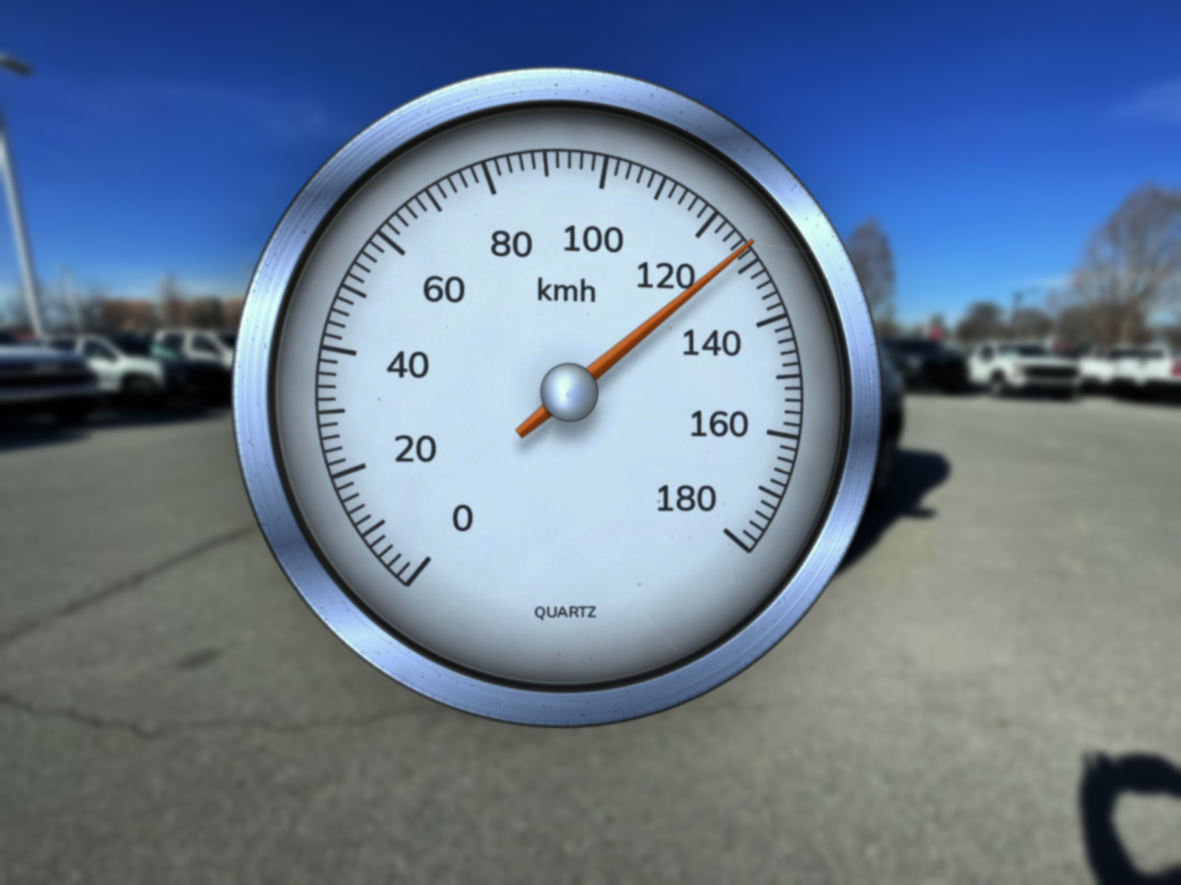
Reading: 127km/h
